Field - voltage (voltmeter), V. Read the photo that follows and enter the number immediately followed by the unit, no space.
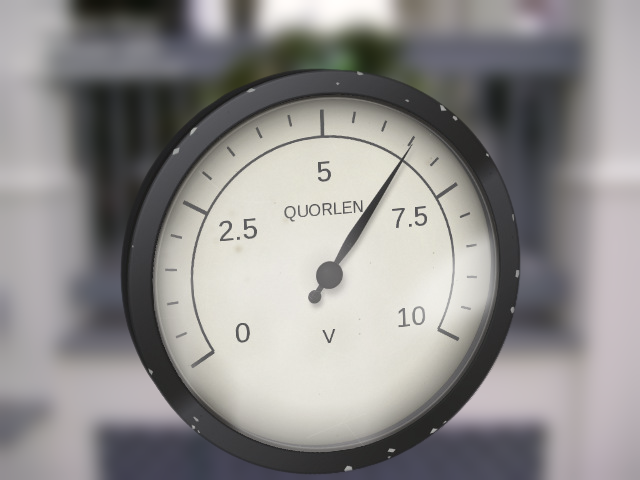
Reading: 6.5V
